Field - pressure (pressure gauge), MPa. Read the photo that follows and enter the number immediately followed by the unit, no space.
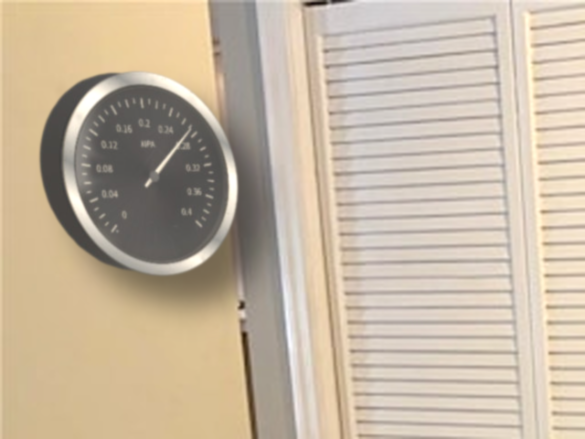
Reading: 0.27MPa
